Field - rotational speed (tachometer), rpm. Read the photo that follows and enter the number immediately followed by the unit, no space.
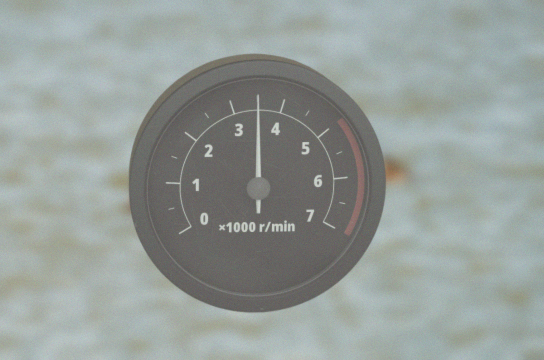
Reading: 3500rpm
